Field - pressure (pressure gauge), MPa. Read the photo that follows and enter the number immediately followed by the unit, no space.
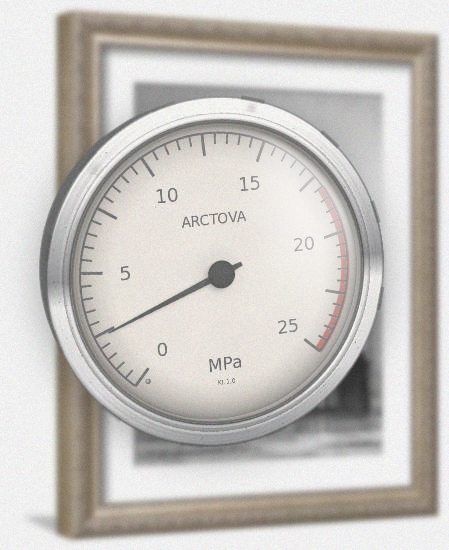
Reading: 2.5MPa
